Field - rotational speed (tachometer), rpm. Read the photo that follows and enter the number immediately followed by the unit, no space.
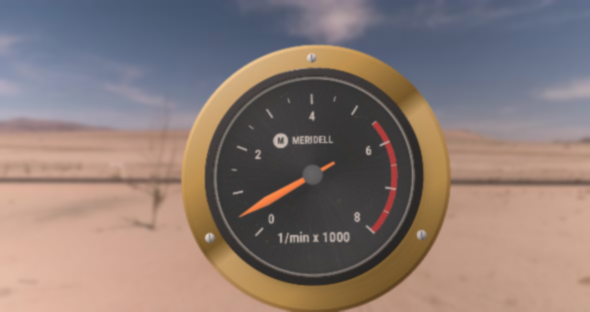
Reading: 500rpm
